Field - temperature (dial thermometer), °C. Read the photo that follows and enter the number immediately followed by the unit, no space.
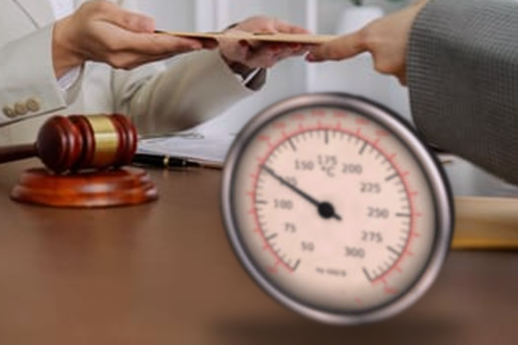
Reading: 125°C
